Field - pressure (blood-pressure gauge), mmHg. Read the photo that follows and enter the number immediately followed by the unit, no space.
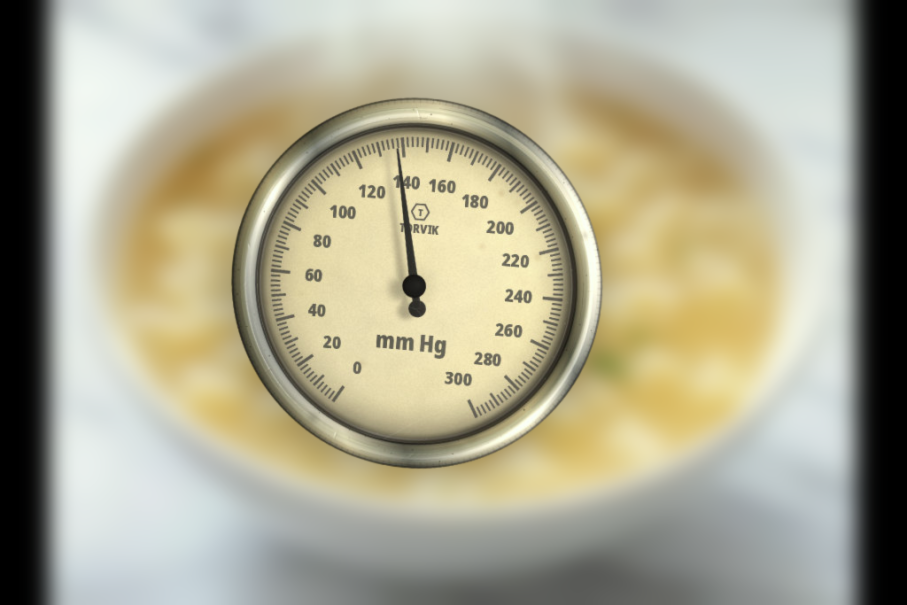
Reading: 138mmHg
